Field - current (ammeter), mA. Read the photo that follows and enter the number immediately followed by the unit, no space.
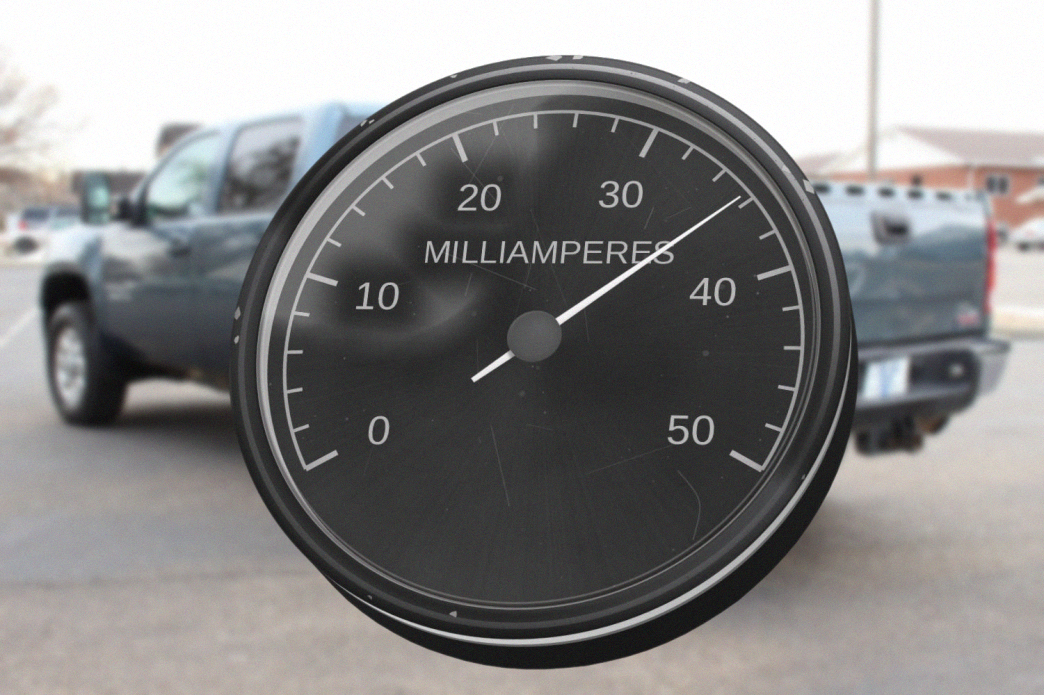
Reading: 36mA
